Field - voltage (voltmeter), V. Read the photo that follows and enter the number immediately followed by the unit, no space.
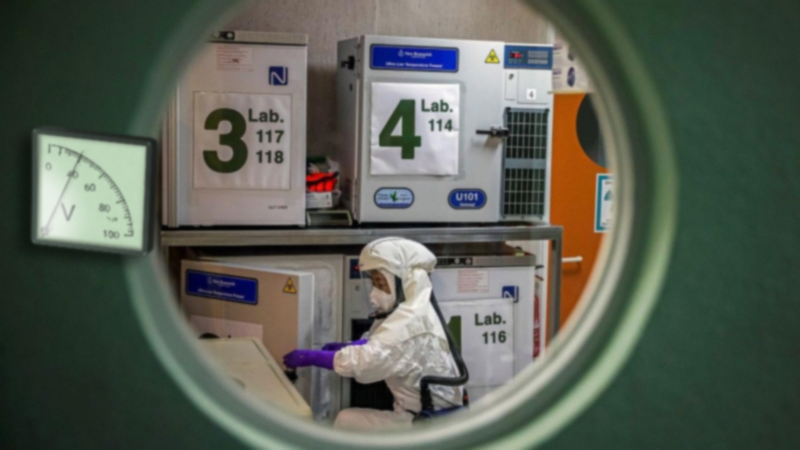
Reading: 40V
